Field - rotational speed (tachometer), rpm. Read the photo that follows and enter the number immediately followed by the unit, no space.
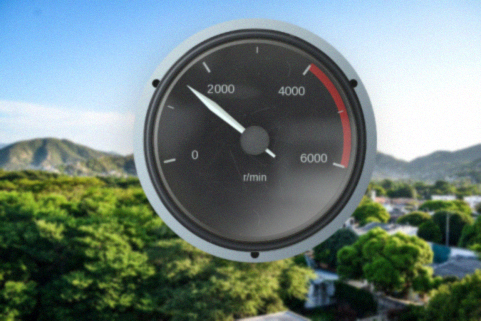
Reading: 1500rpm
